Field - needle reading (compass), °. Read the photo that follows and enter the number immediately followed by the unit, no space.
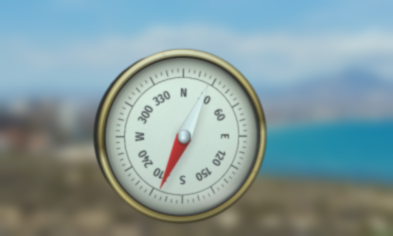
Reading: 205°
